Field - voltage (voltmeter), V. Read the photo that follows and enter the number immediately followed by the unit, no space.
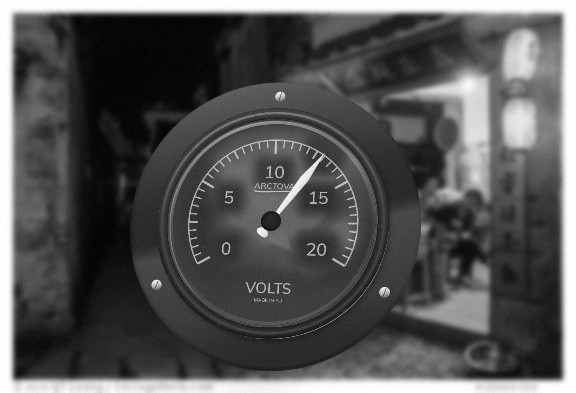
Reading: 13V
